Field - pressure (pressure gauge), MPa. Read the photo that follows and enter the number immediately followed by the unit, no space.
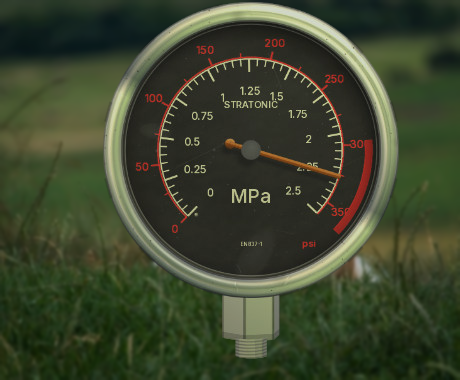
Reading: 2.25MPa
